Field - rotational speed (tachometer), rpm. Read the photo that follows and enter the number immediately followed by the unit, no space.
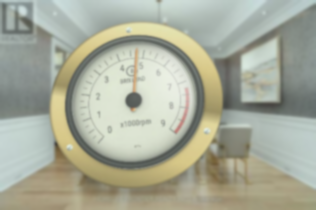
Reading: 4750rpm
